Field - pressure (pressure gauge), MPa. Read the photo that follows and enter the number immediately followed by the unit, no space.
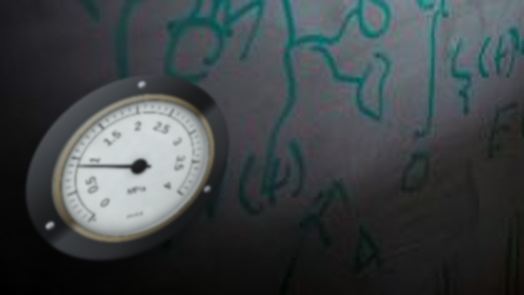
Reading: 0.9MPa
